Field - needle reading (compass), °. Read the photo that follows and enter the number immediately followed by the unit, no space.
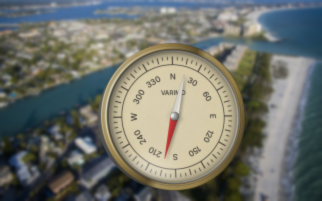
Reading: 195°
